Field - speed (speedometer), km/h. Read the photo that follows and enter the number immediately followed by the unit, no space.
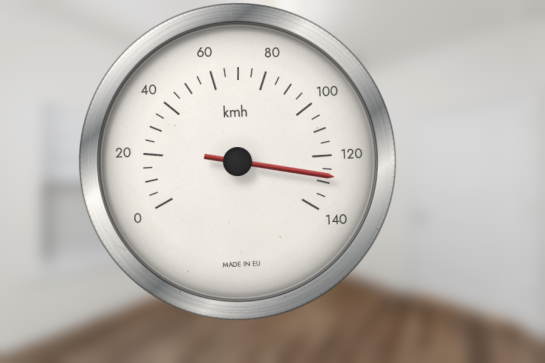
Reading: 127.5km/h
